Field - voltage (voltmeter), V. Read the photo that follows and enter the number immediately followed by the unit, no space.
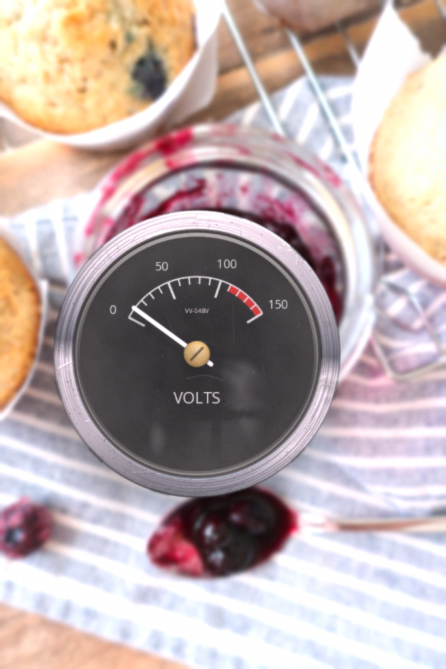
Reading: 10V
